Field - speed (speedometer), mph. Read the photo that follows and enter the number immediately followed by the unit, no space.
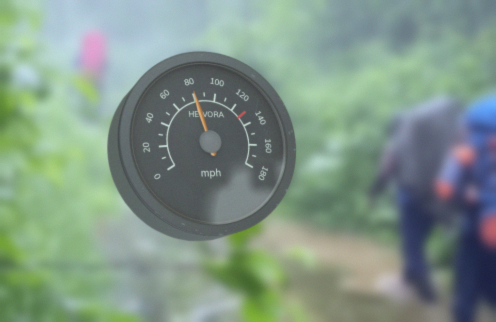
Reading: 80mph
